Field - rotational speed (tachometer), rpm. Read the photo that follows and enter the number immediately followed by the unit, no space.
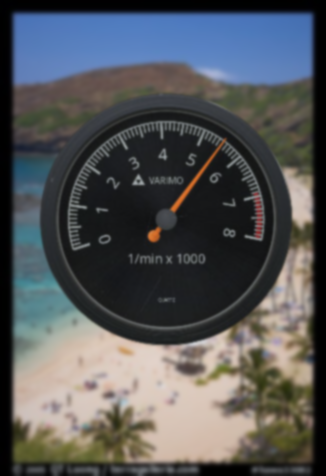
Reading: 5500rpm
